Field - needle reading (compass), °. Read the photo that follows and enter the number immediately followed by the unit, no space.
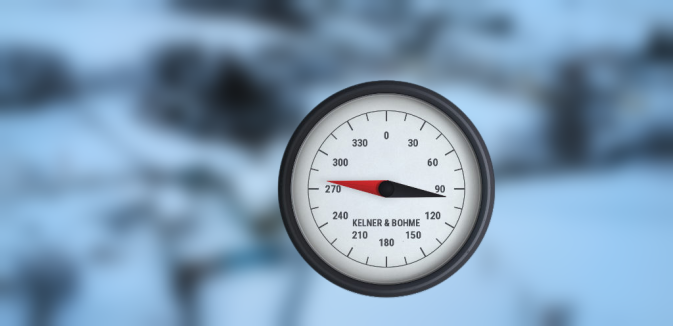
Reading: 277.5°
